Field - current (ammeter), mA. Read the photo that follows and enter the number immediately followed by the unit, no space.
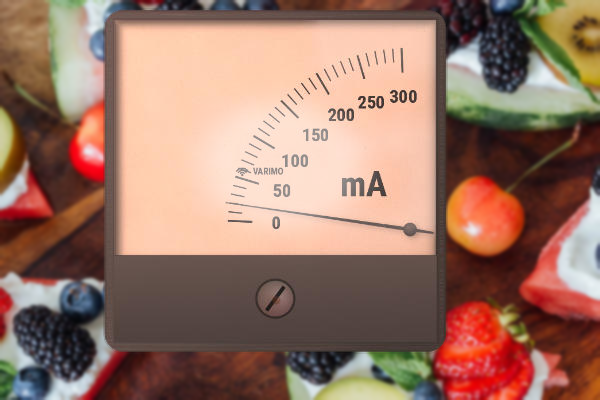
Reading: 20mA
